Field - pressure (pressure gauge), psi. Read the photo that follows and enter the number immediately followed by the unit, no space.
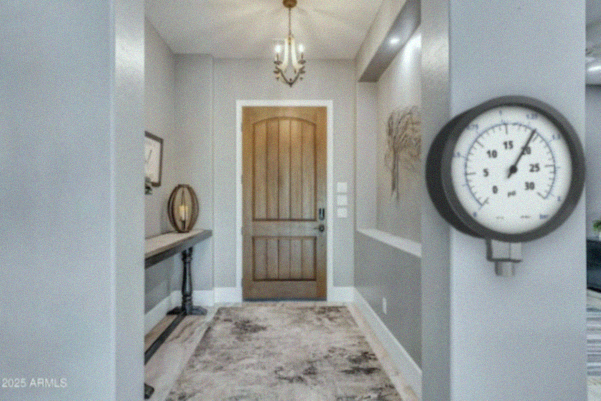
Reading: 19psi
